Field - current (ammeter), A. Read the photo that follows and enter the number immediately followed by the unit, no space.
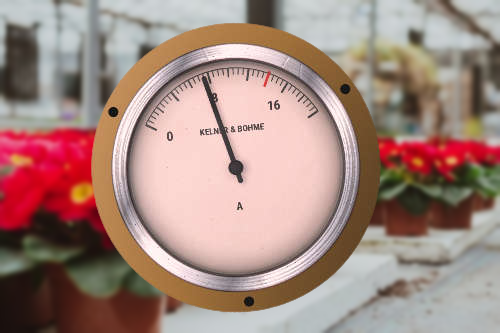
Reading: 7.5A
